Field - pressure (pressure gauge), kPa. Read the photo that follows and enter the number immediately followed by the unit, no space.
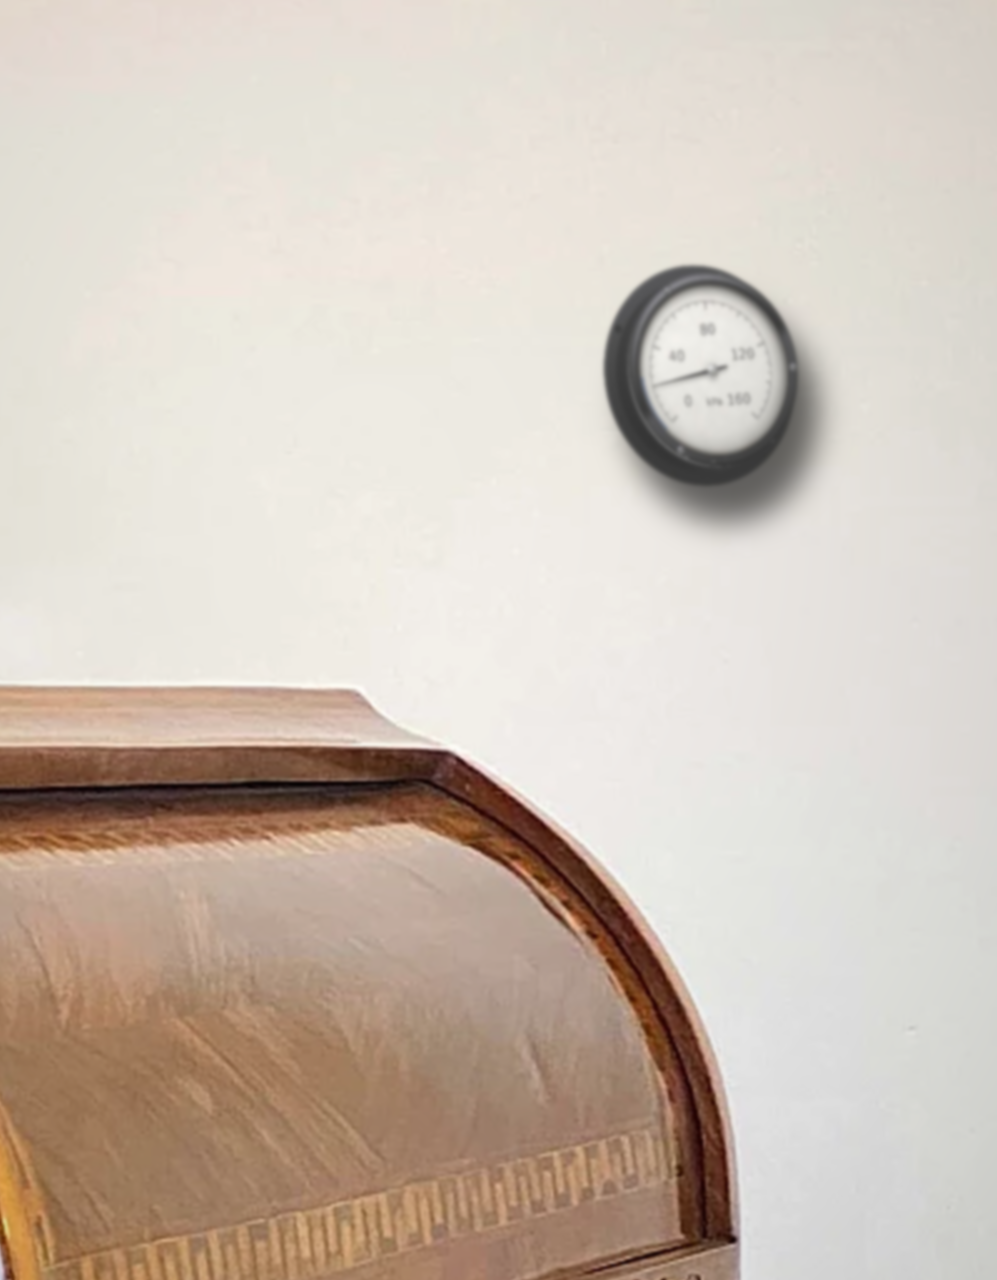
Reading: 20kPa
